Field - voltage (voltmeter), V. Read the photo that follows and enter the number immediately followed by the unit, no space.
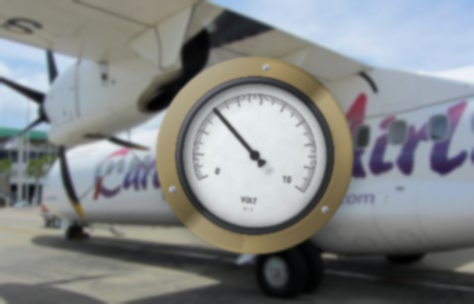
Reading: 3V
